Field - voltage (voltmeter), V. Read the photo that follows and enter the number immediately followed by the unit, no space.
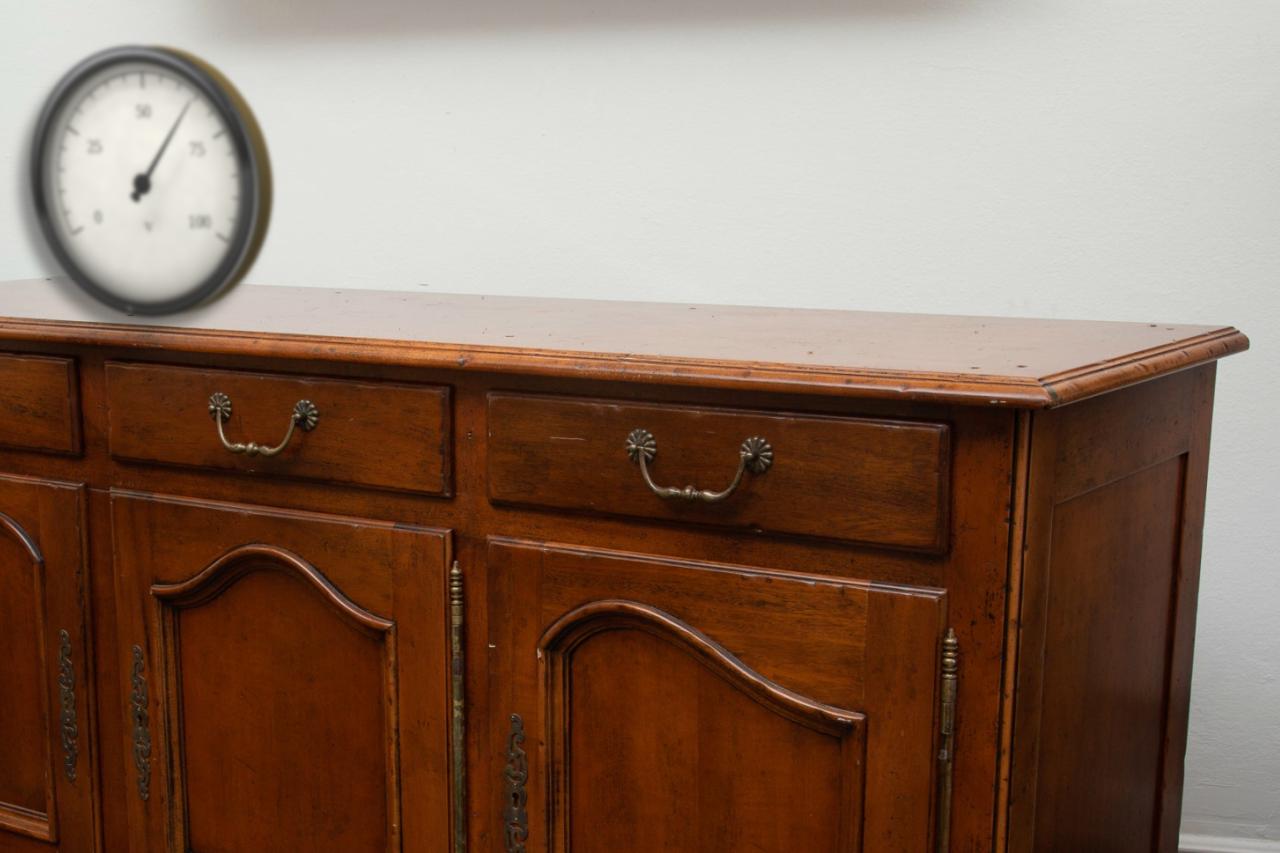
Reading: 65V
